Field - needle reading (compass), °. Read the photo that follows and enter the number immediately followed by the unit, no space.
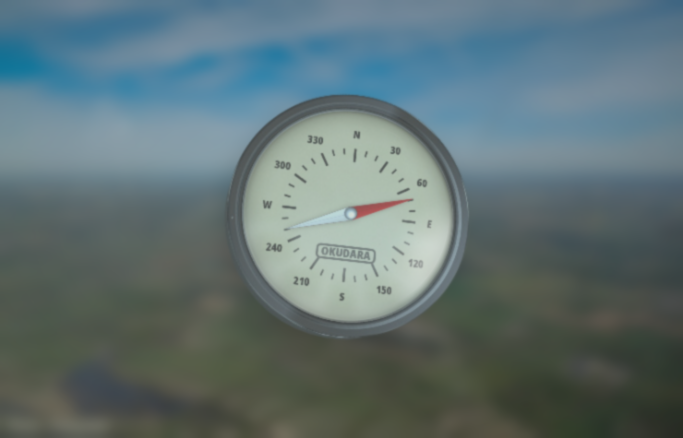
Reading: 70°
